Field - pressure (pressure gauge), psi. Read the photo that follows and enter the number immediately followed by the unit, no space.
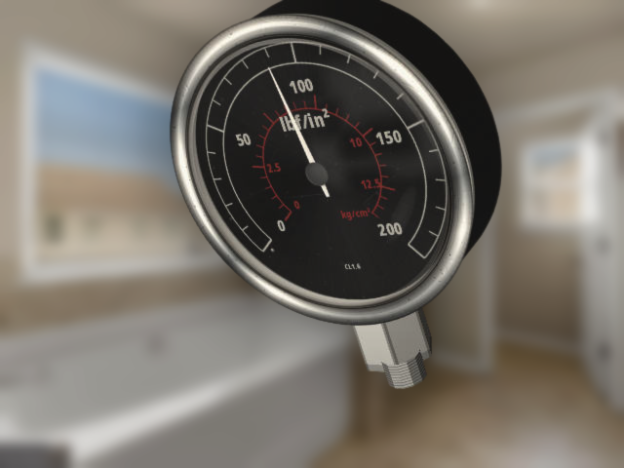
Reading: 90psi
